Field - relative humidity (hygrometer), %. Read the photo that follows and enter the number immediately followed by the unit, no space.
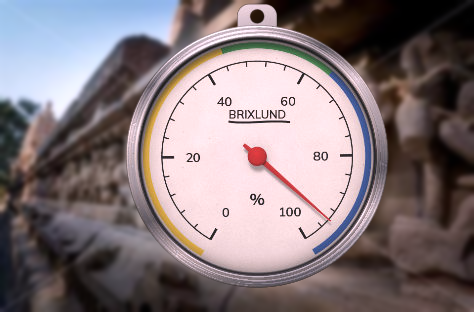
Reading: 94%
